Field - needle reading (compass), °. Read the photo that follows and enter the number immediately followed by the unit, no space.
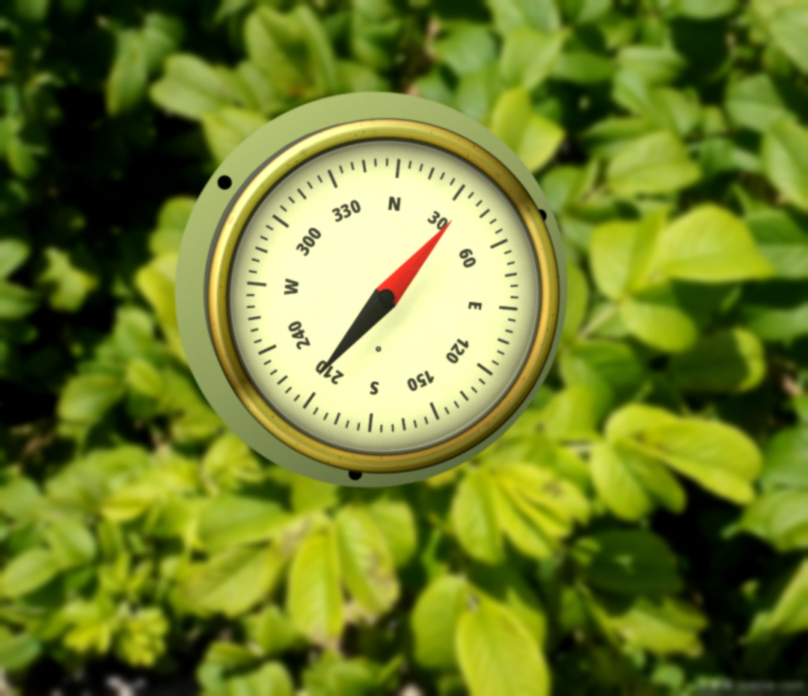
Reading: 35°
